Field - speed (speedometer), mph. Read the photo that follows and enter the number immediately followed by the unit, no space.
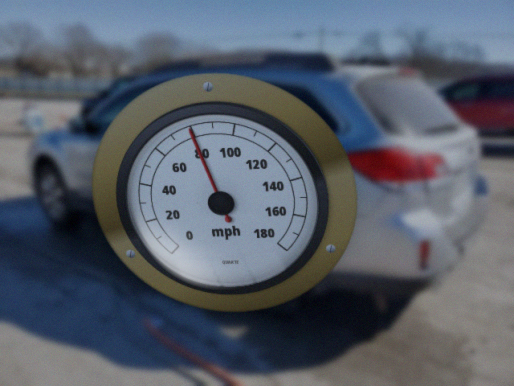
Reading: 80mph
